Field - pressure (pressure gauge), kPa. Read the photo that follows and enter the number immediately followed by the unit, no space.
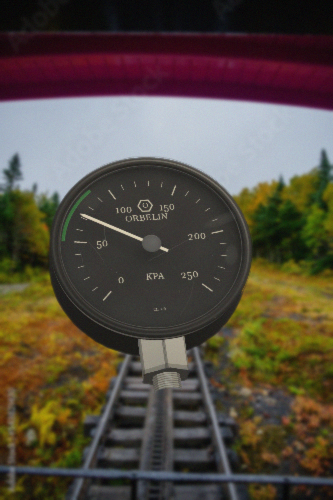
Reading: 70kPa
